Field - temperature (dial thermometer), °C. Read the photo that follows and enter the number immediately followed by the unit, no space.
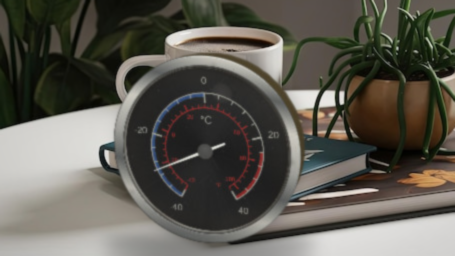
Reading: -30°C
